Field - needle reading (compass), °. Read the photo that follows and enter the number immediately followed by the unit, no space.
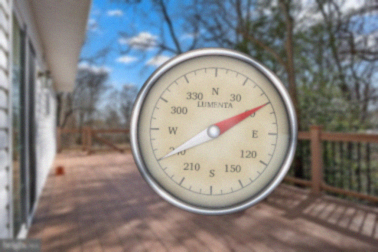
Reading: 60°
